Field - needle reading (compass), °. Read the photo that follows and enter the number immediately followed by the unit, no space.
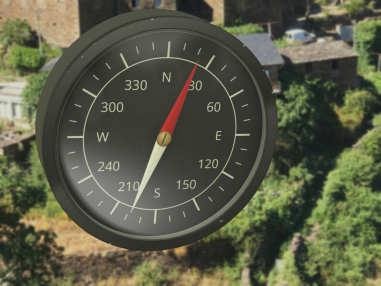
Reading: 20°
